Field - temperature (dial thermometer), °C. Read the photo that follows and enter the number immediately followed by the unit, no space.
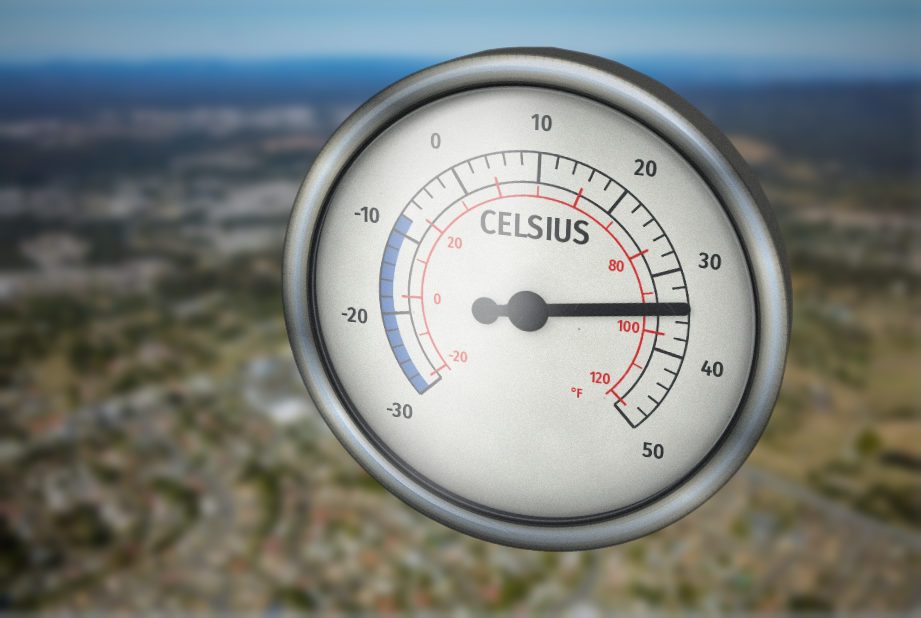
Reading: 34°C
